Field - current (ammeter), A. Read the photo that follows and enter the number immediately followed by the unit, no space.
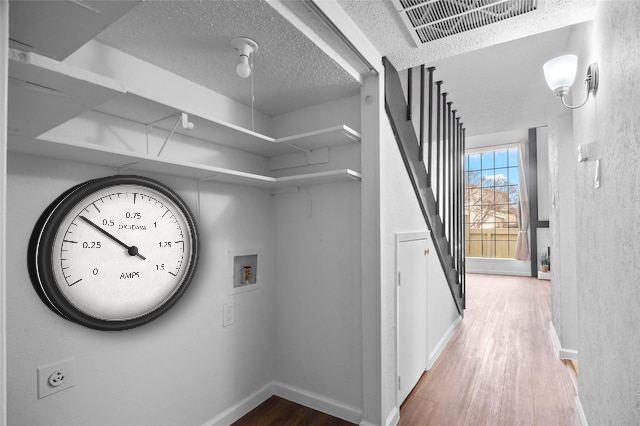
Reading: 0.4A
